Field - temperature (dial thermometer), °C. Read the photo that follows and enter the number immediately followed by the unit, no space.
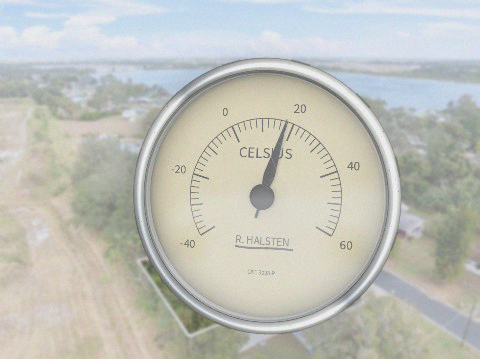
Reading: 18°C
